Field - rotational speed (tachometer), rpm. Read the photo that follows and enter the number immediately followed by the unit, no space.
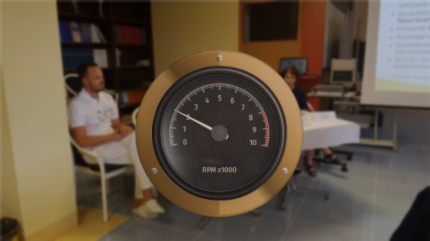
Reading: 2000rpm
